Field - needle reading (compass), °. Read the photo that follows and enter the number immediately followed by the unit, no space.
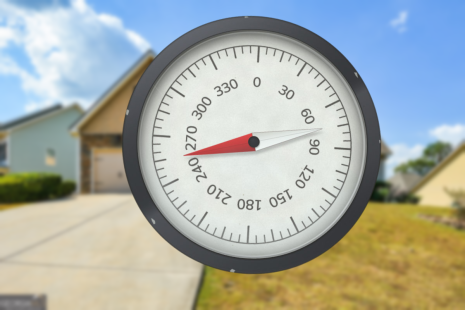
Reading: 255°
